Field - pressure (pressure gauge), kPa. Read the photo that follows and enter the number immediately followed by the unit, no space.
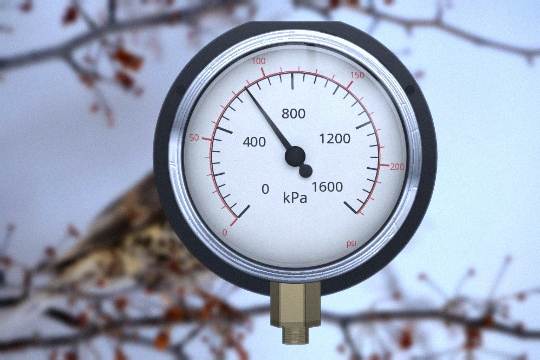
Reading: 600kPa
